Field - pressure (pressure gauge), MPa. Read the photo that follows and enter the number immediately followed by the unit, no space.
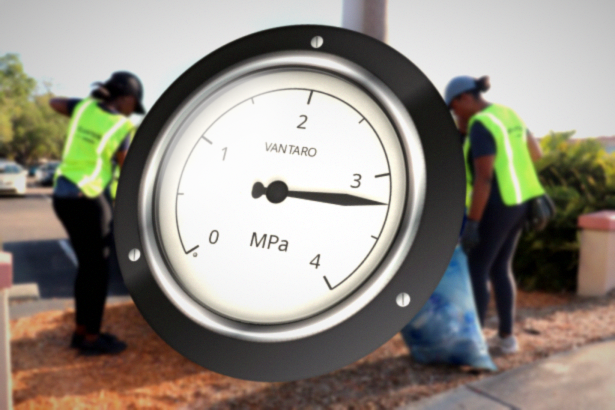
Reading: 3.25MPa
